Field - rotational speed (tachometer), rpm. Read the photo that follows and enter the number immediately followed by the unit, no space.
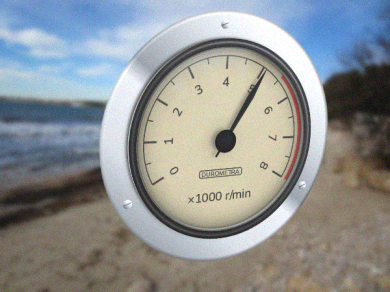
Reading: 5000rpm
